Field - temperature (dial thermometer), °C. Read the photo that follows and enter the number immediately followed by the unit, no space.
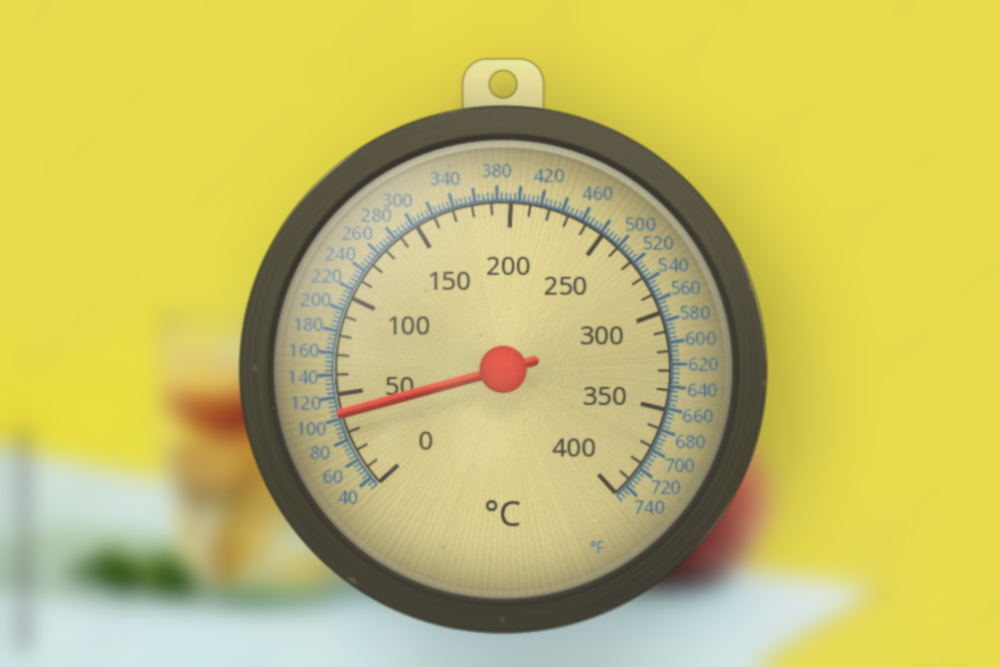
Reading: 40°C
